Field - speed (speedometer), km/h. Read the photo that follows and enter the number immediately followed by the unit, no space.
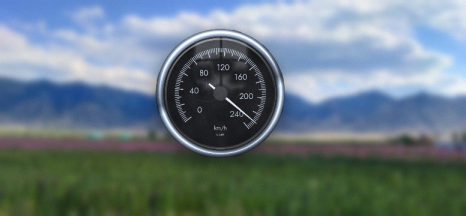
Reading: 230km/h
